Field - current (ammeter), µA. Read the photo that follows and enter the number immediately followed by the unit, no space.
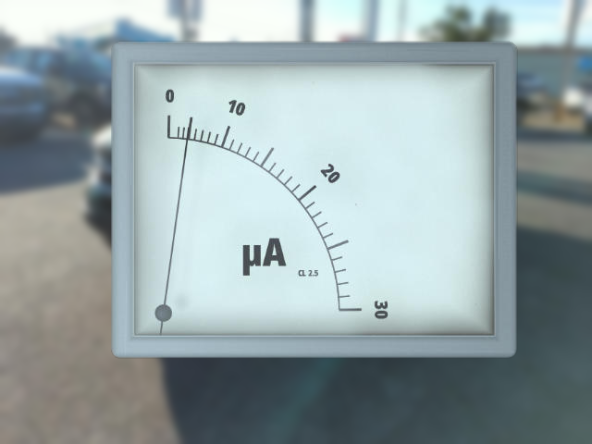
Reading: 5µA
